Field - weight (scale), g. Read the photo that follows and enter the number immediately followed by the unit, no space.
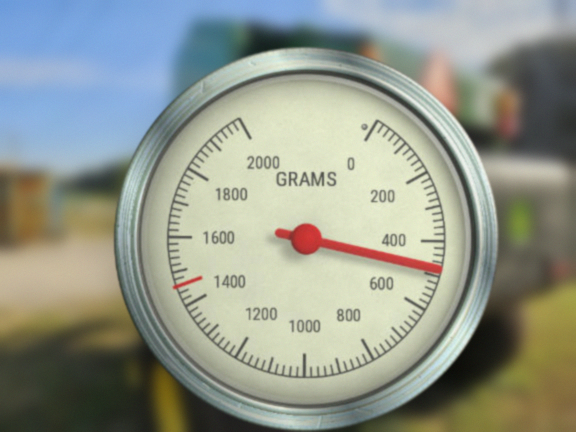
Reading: 480g
